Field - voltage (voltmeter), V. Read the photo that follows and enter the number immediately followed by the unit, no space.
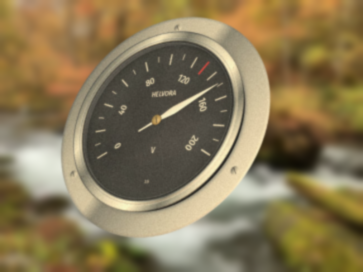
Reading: 150V
